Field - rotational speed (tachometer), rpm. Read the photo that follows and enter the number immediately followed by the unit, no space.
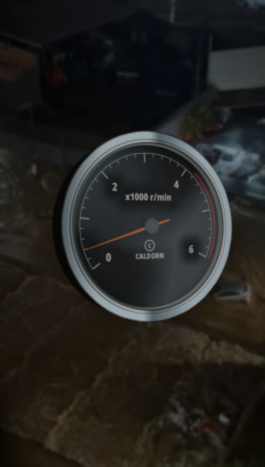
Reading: 400rpm
